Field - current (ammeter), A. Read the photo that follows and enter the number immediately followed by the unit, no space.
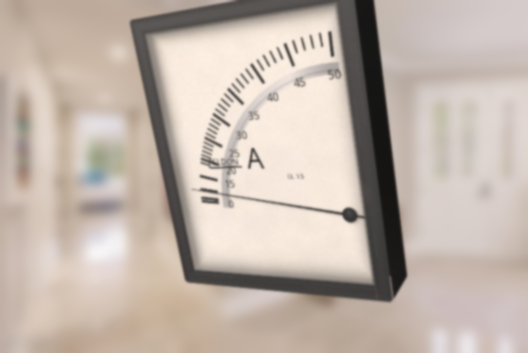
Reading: 10A
